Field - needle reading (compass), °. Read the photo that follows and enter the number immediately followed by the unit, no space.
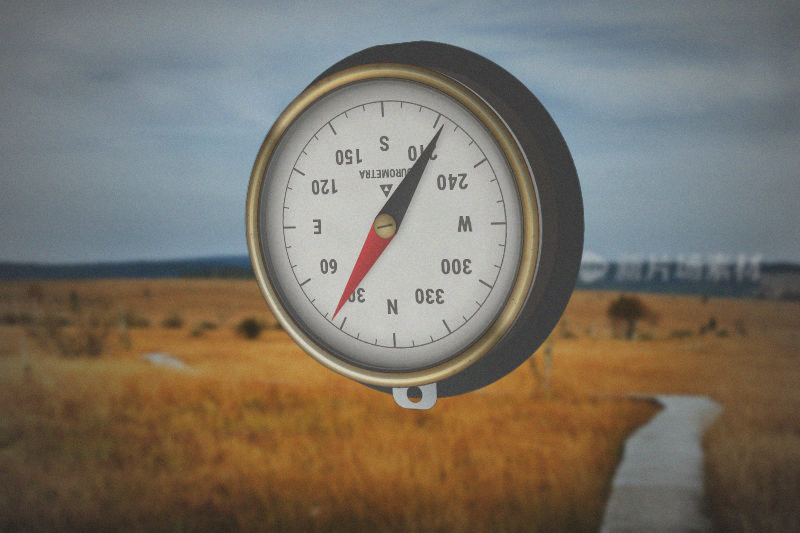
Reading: 35°
